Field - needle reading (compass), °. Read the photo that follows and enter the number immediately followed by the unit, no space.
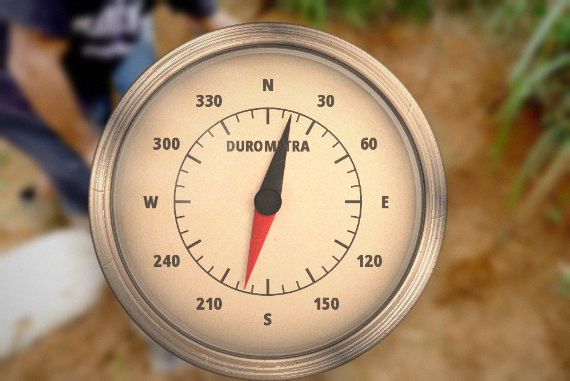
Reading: 195°
